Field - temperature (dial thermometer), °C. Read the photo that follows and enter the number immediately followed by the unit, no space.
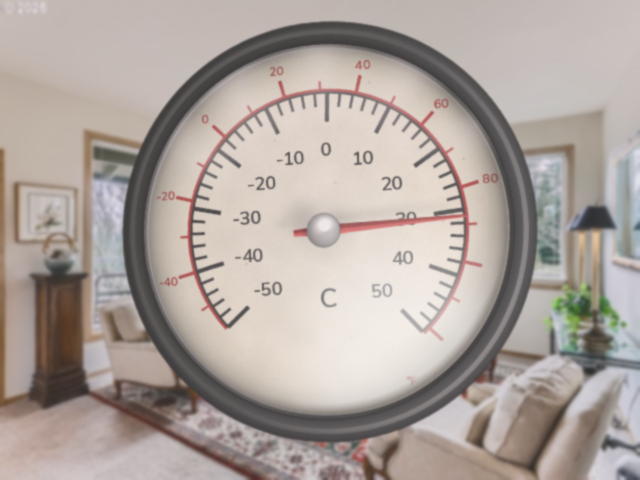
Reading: 31°C
